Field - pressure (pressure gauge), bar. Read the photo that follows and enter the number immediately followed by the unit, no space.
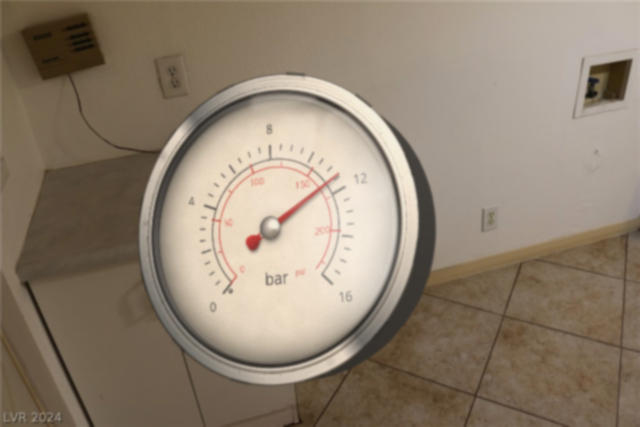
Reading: 11.5bar
